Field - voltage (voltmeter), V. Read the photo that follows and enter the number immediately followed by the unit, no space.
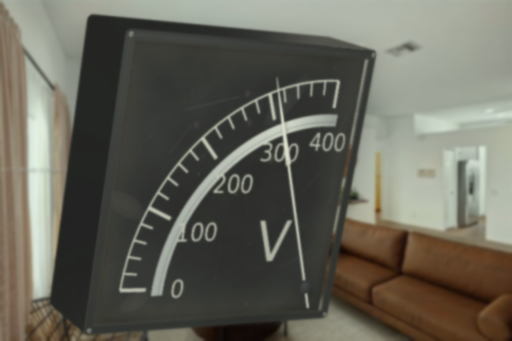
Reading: 310V
